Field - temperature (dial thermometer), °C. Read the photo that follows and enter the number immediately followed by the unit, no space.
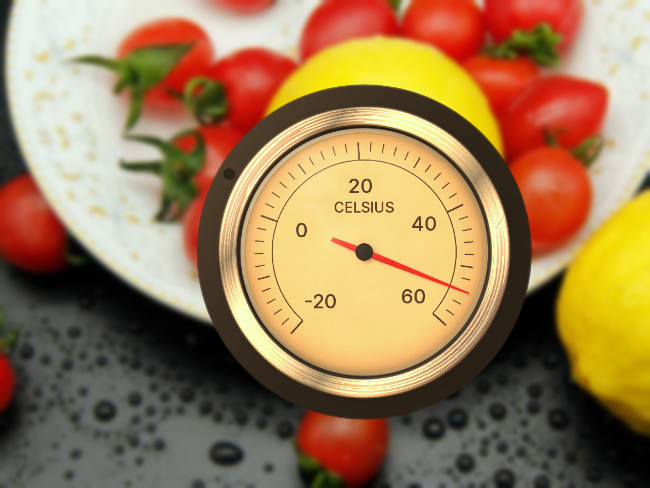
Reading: 54°C
